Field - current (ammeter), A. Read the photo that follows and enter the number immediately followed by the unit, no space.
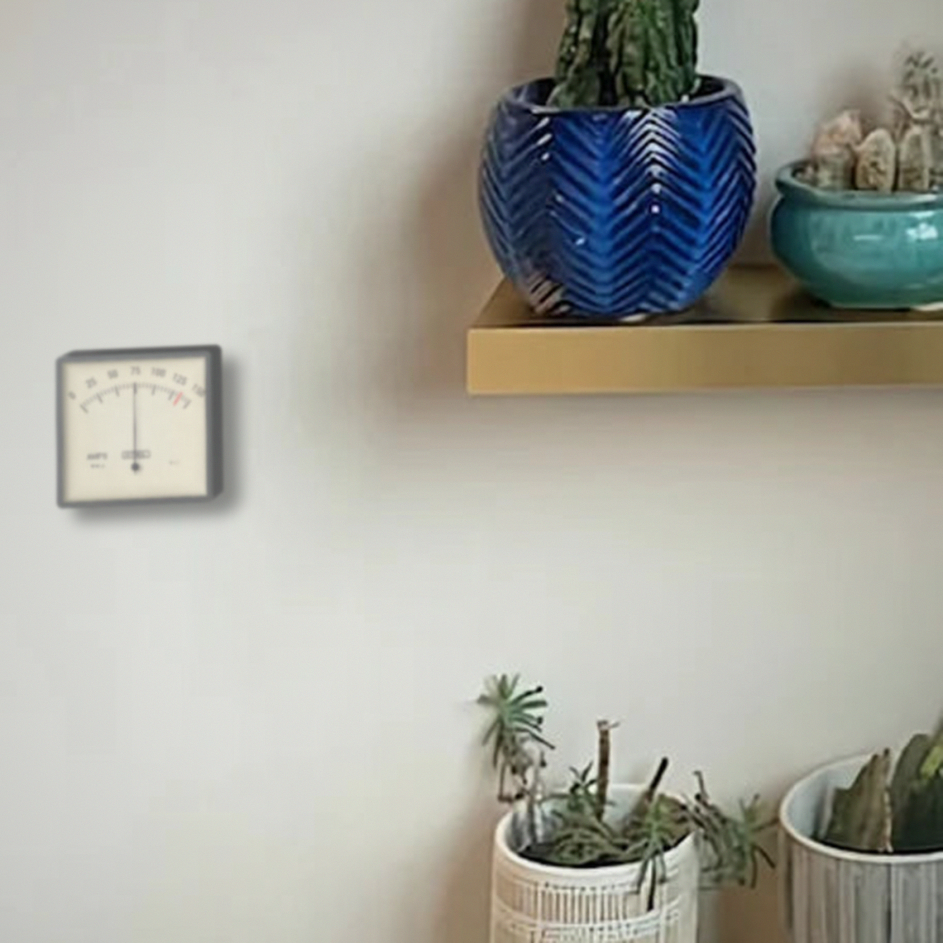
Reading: 75A
